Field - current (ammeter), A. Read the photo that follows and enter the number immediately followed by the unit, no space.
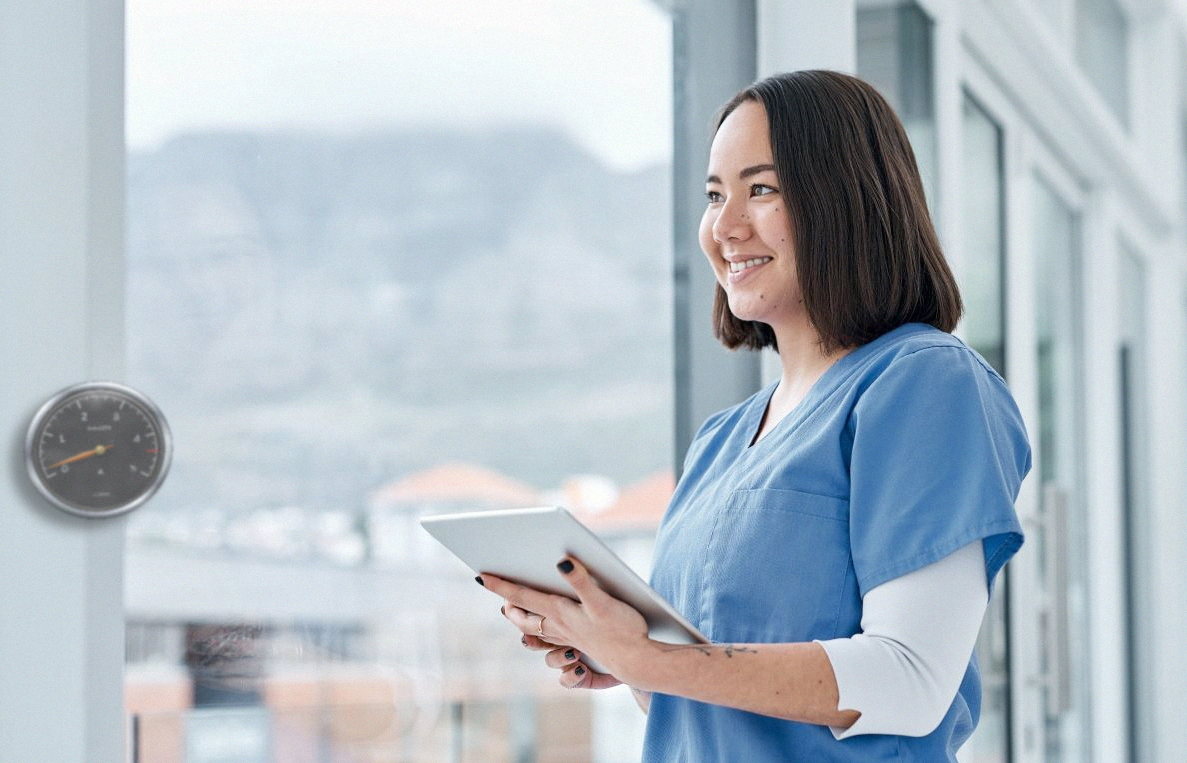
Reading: 0.2A
